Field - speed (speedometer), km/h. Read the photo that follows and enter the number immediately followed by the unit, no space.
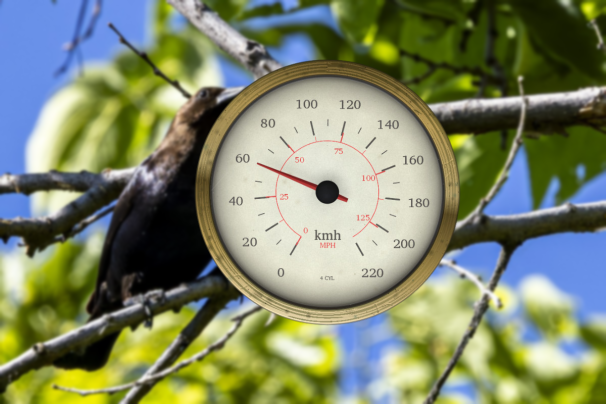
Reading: 60km/h
